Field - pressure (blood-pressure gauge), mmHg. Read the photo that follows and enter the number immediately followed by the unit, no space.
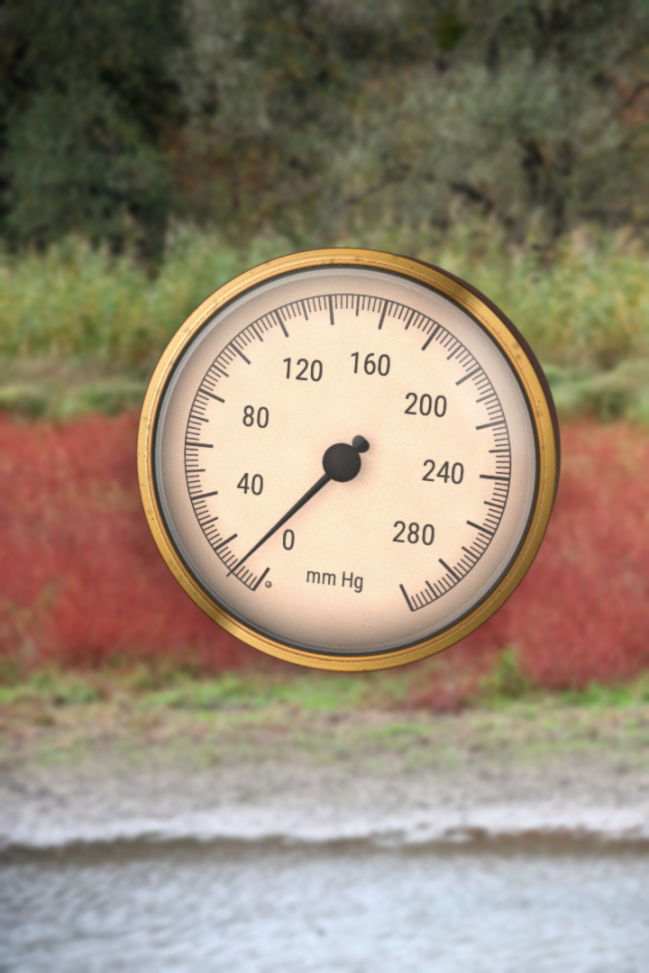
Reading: 10mmHg
